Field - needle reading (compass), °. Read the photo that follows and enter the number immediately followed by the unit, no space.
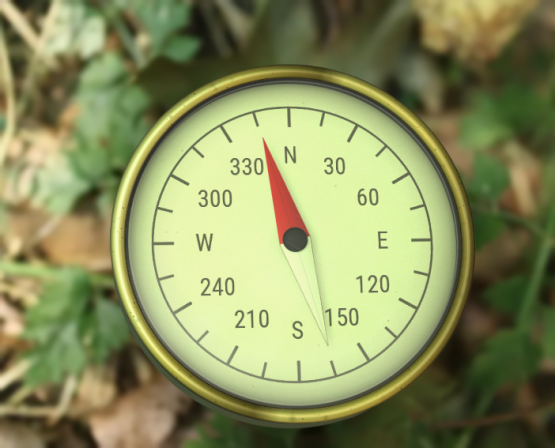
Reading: 345°
